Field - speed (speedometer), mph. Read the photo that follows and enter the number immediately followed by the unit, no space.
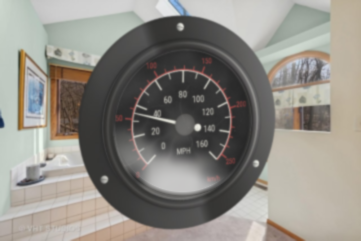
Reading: 35mph
